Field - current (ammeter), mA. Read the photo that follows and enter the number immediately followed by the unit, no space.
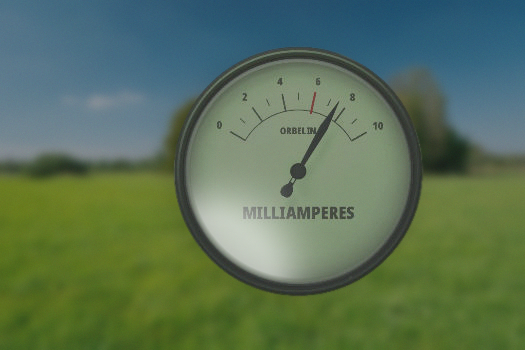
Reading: 7.5mA
